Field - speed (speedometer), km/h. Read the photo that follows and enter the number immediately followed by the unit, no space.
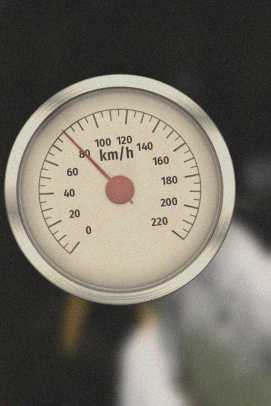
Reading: 80km/h
